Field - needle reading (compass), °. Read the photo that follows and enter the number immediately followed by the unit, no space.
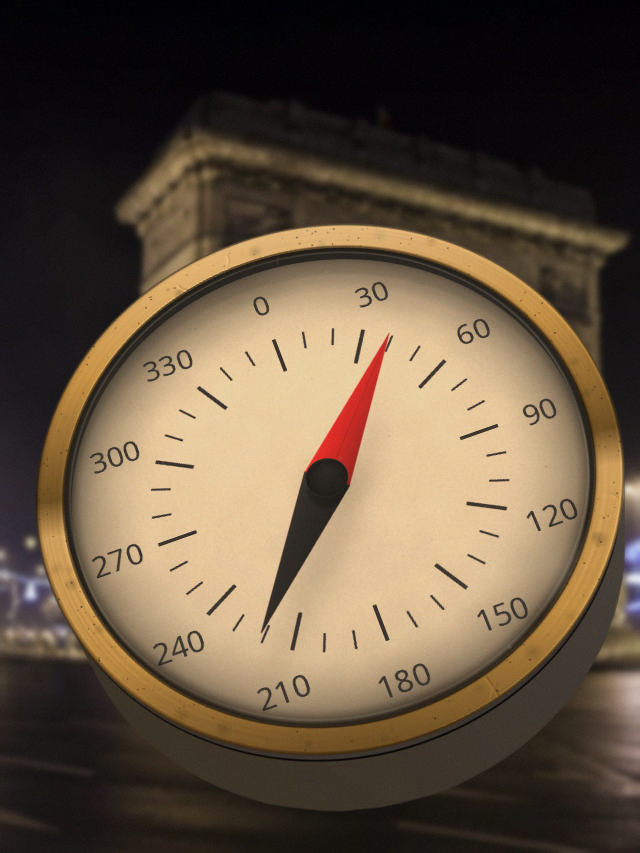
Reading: 40°
